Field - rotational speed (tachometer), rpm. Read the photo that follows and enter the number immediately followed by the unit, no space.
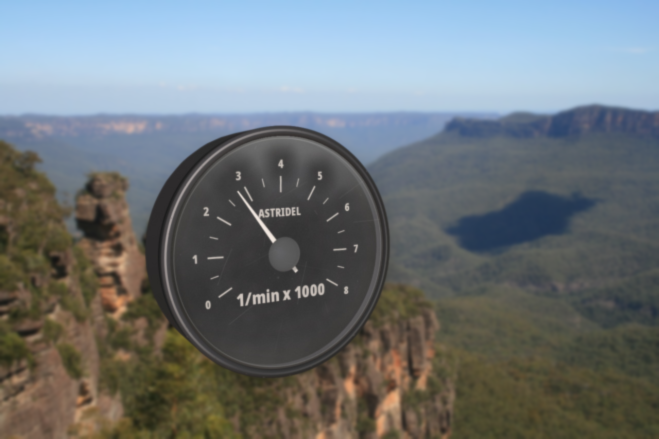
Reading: 2750rpm
